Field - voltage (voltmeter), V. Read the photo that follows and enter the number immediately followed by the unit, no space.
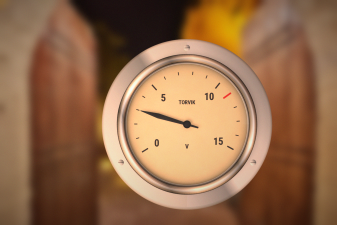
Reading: 3V
